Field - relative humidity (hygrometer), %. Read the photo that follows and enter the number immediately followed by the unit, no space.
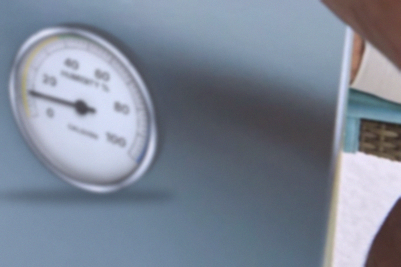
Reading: 10%
